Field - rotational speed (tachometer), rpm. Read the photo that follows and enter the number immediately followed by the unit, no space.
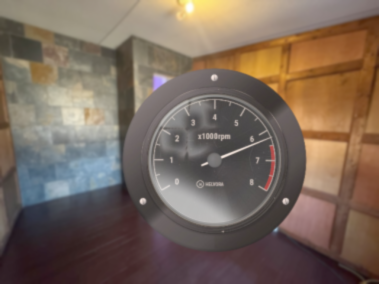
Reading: 6250rpm
